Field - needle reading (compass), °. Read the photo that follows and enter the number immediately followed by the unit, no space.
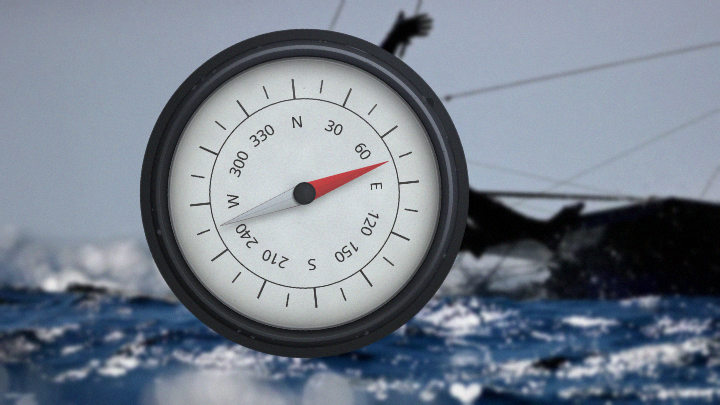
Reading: 75°
